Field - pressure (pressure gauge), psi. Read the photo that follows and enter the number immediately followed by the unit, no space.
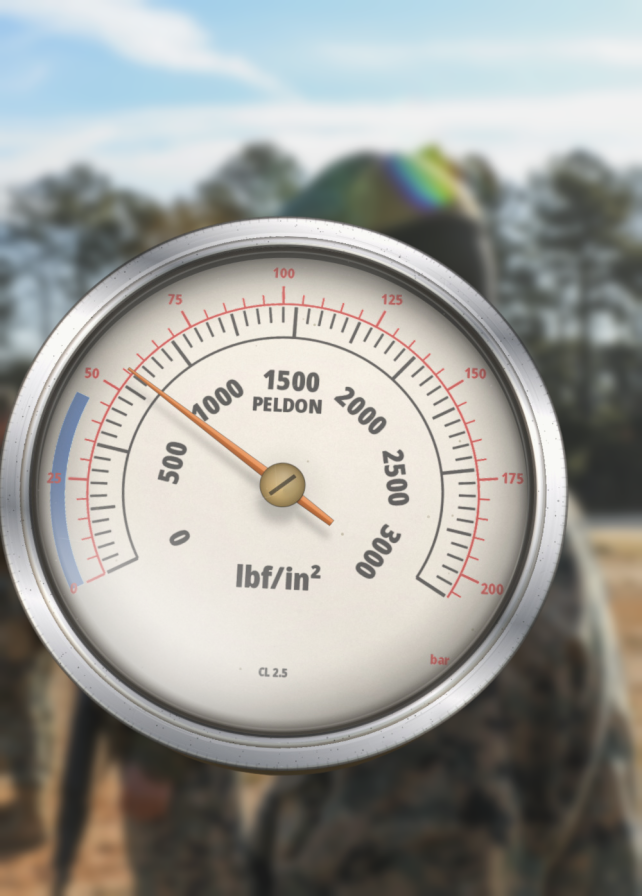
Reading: 800psi
